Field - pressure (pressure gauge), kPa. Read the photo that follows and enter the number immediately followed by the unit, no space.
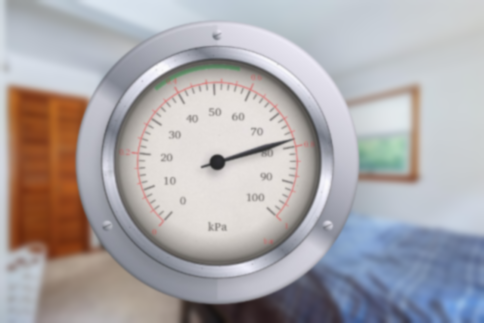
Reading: 78kPa
